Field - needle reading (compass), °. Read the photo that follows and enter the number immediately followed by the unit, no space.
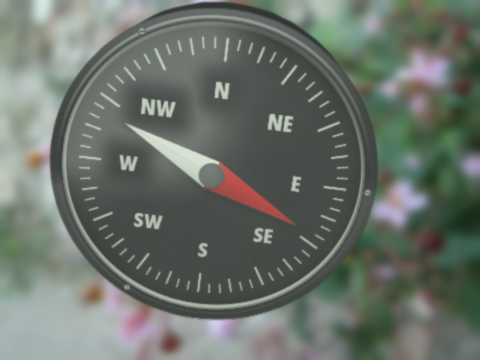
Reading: 115°
